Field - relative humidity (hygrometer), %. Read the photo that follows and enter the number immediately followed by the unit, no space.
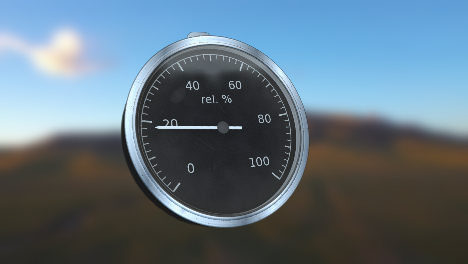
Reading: 18%
